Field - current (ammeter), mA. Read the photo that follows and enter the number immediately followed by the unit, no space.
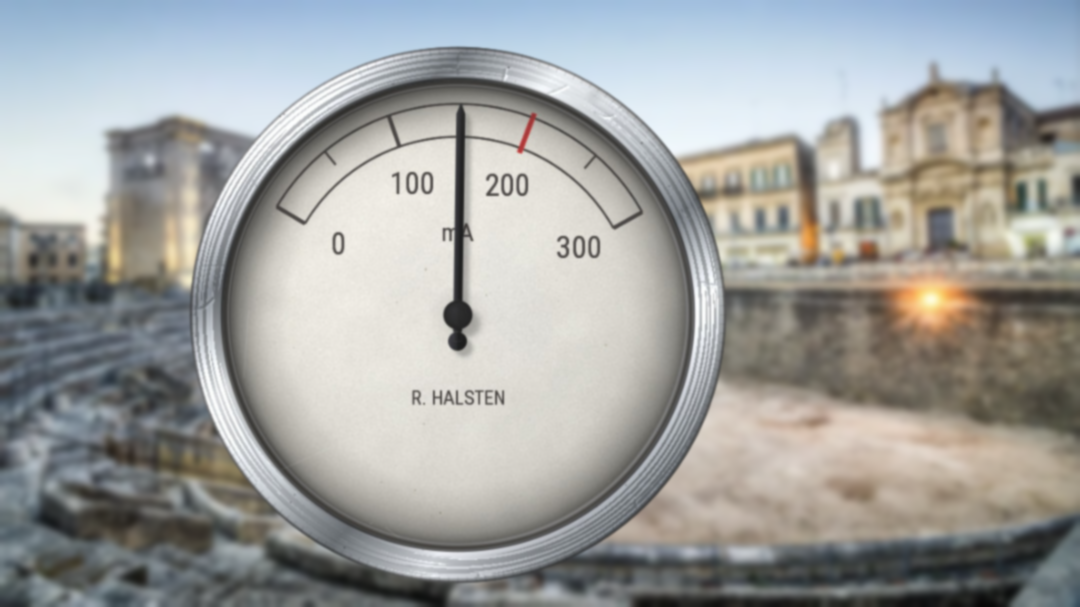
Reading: 150mA
